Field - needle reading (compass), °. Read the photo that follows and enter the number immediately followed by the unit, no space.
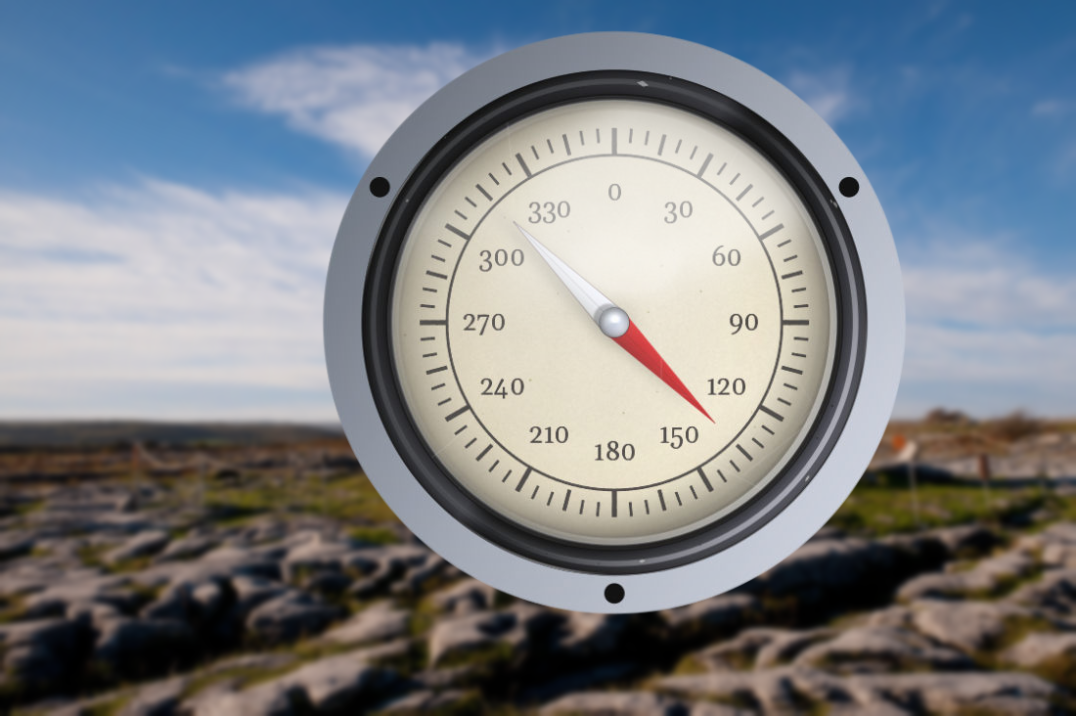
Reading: 135°
